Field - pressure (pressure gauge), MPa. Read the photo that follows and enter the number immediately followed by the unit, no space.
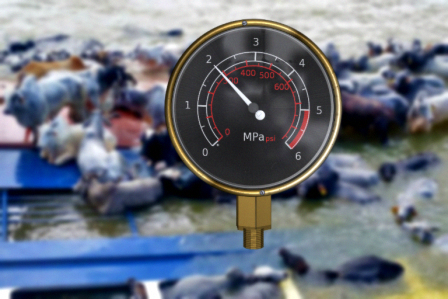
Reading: 2MPa
